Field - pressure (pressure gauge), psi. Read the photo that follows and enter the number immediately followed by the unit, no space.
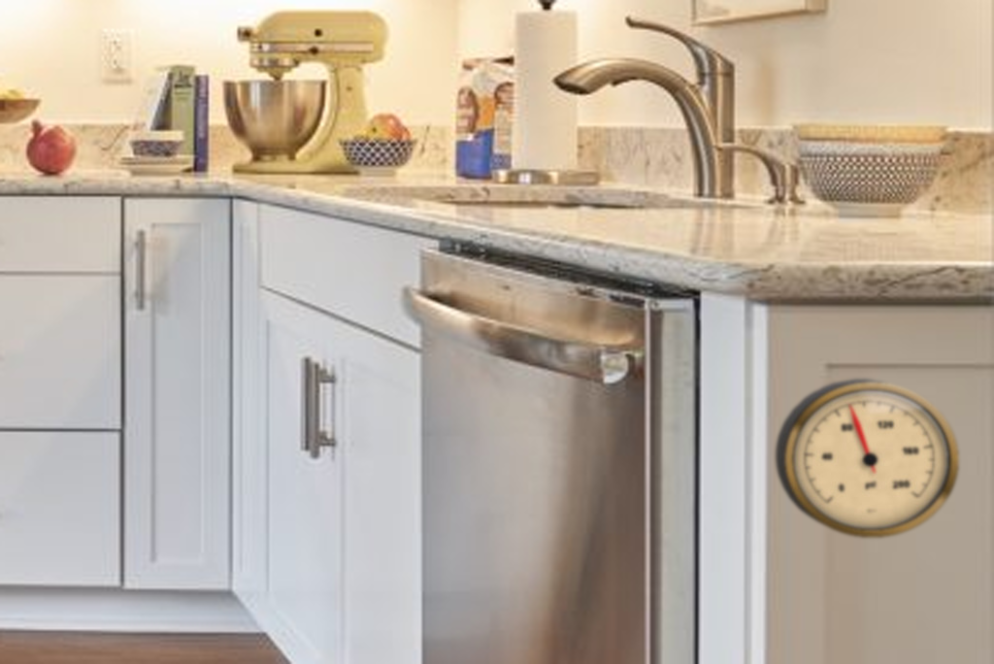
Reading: 90psi
